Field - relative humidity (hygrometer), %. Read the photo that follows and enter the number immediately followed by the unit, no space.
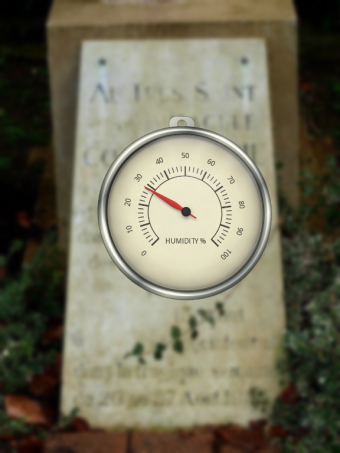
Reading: 28%
